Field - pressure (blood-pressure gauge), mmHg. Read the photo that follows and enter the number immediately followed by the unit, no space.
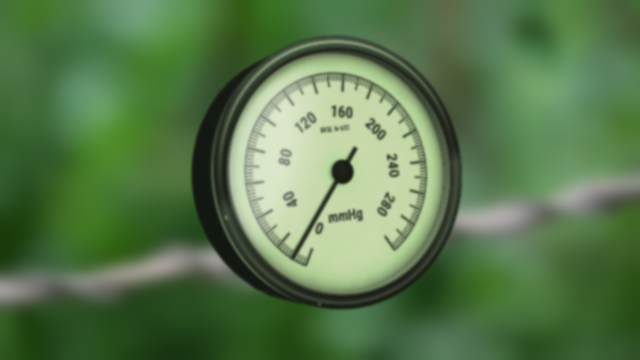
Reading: 10mmHg
